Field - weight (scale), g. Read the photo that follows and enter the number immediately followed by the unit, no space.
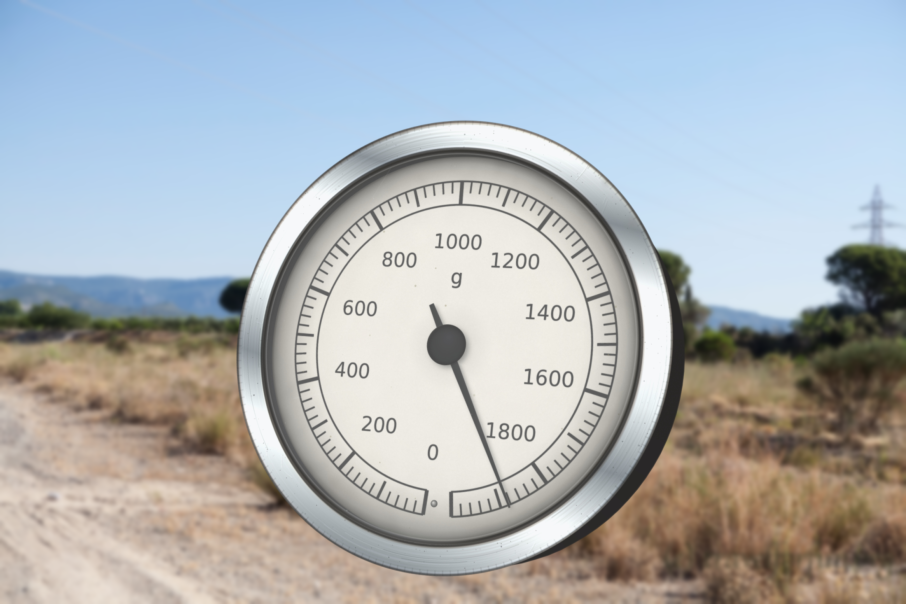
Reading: 1880g
